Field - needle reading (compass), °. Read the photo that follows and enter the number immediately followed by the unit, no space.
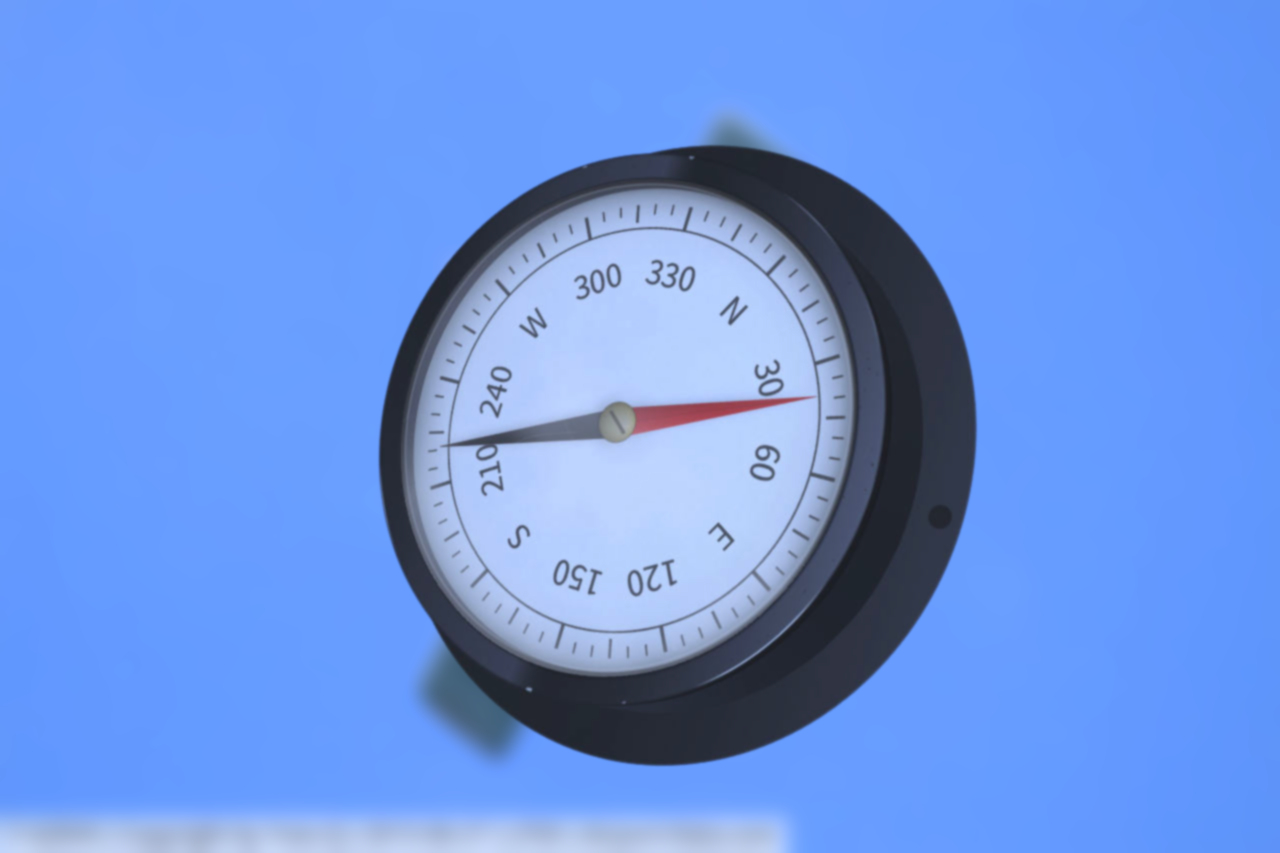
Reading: 40°
